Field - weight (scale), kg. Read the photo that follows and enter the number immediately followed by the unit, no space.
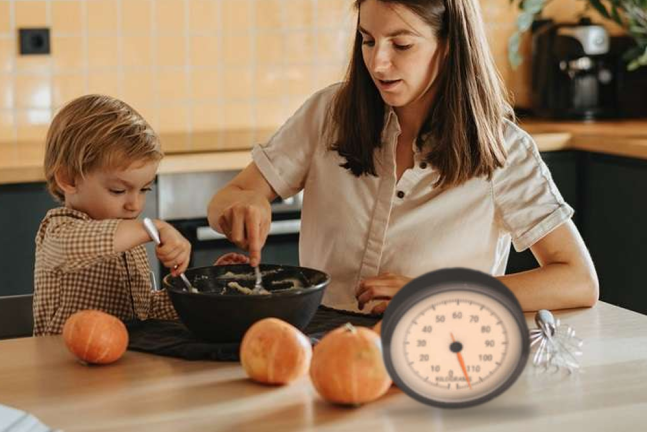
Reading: 115kg
